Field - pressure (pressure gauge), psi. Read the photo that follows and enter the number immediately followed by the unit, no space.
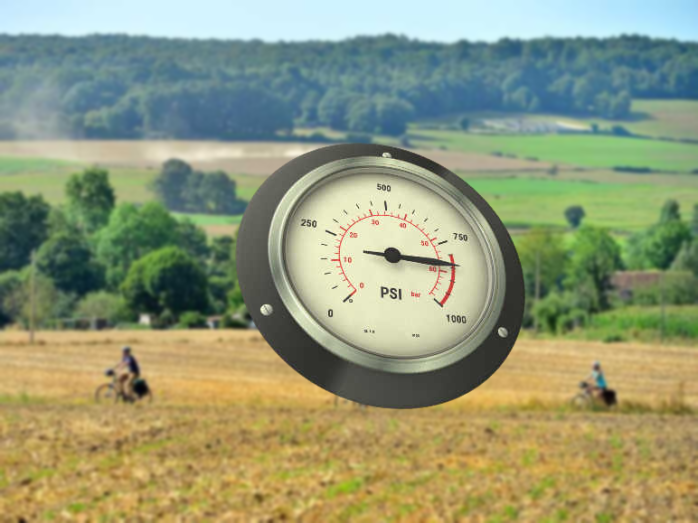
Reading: 850psi
